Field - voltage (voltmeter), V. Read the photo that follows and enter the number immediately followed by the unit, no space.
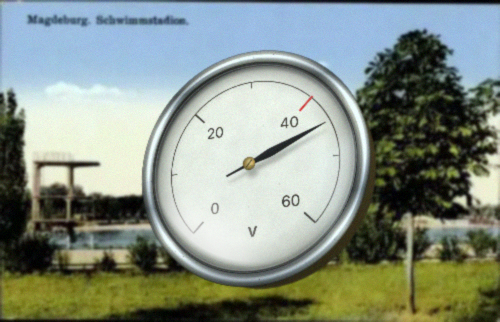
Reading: 45V
